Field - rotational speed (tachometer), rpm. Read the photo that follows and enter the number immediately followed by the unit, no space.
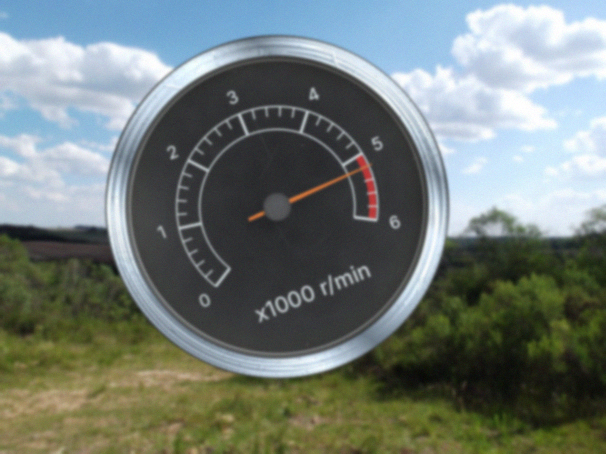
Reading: 5200rpm
